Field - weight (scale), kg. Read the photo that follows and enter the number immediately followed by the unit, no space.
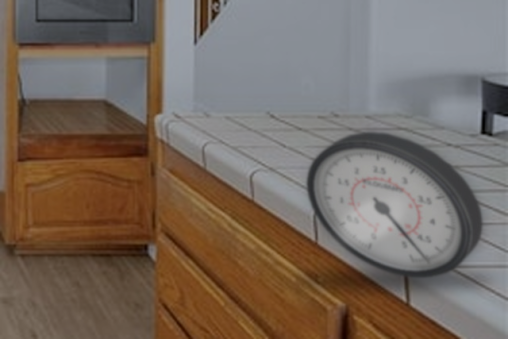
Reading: 4.75kg
